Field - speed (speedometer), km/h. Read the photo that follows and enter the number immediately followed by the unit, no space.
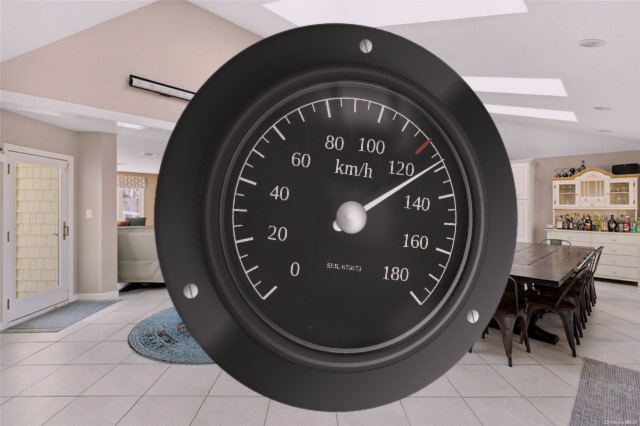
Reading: 127.5km/h
